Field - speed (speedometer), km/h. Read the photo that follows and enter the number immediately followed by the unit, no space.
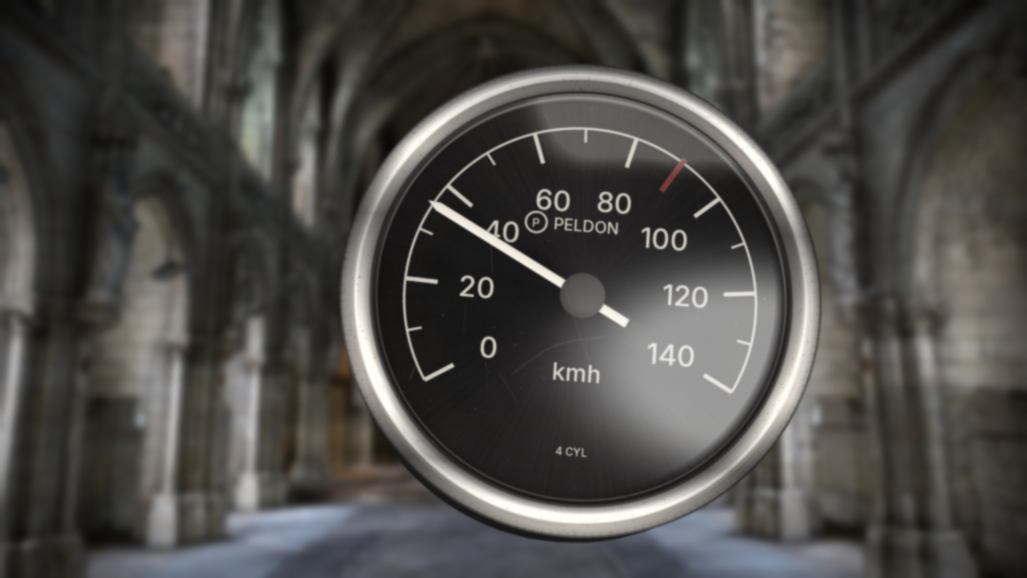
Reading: 35km/h
